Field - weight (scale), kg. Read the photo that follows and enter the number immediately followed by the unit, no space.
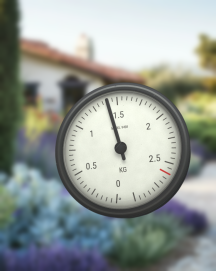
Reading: 1.4kg
